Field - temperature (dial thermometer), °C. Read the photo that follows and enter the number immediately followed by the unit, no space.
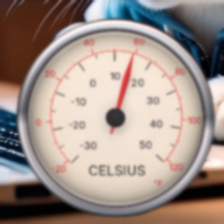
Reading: 15°C
